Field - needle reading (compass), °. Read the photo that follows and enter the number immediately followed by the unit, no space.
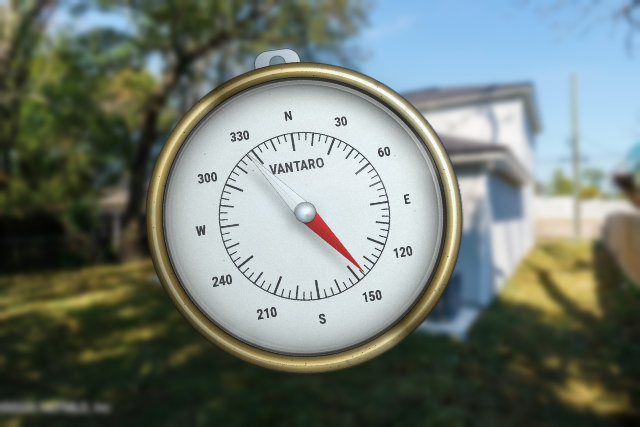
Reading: 145°
